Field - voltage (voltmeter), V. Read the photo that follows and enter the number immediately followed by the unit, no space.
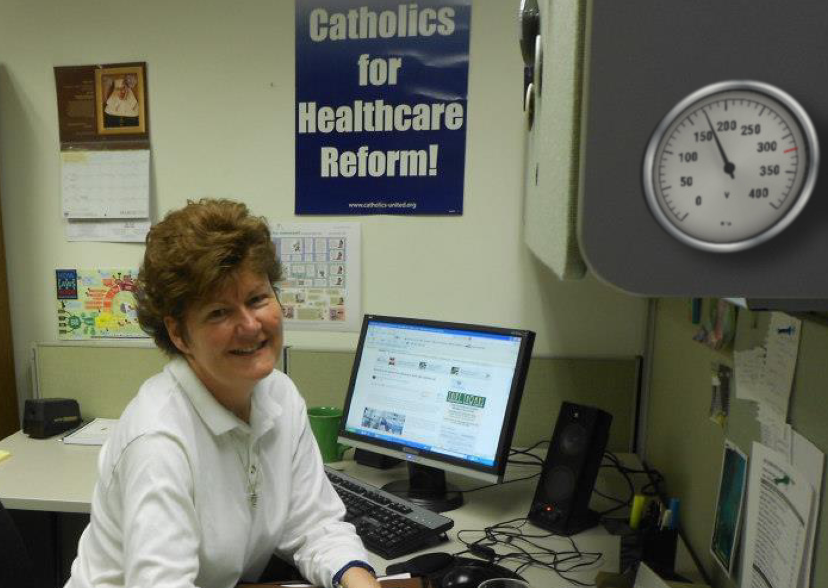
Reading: 170V
